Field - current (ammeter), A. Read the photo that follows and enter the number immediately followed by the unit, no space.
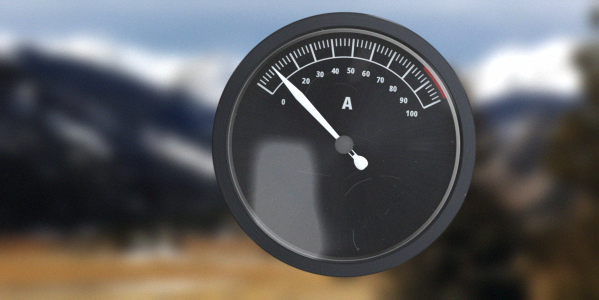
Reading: 10A
